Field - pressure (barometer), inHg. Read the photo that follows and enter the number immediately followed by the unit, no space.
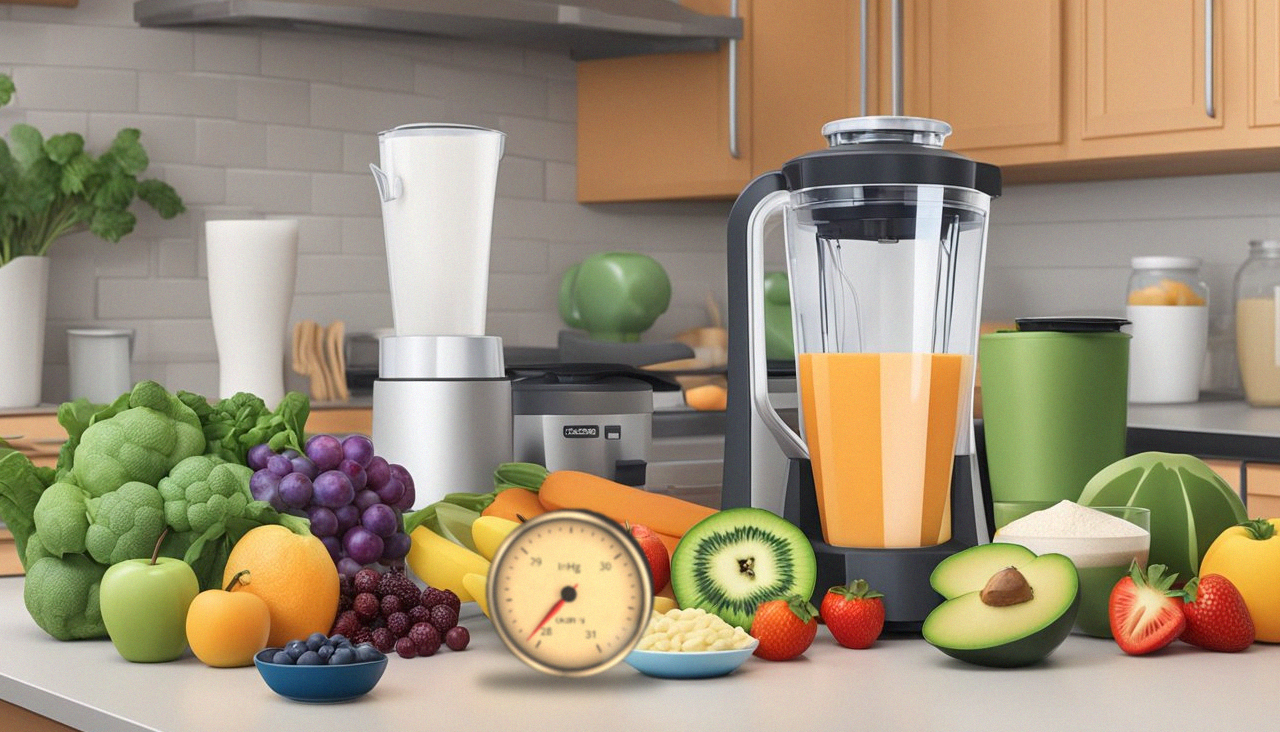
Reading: 28.1inHg
